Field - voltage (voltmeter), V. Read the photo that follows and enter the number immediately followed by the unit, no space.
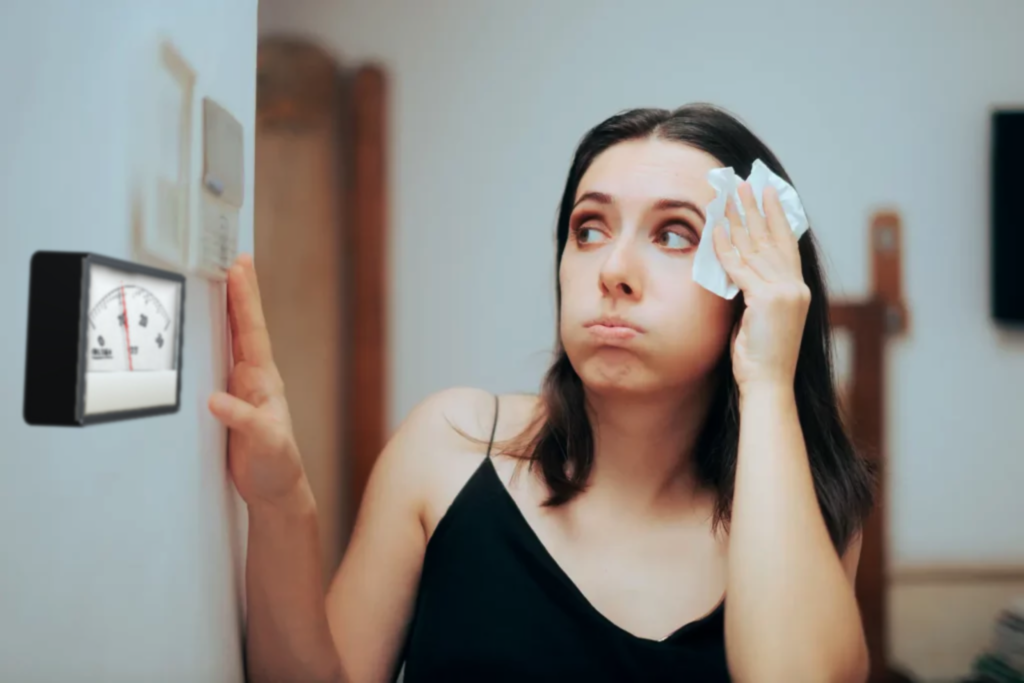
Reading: 10V
